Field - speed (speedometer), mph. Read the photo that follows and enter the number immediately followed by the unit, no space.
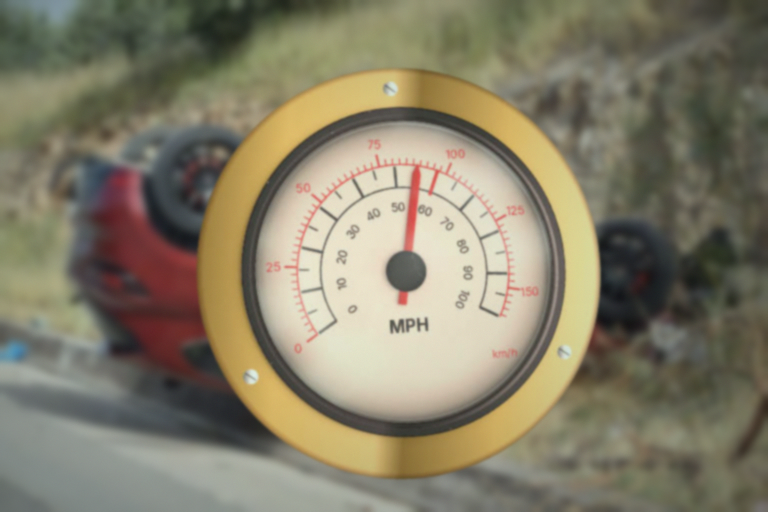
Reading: 55mph
